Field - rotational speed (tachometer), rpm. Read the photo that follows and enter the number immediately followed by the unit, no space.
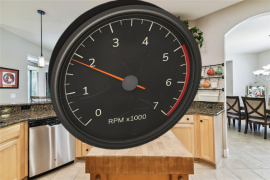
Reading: 1875rpm
